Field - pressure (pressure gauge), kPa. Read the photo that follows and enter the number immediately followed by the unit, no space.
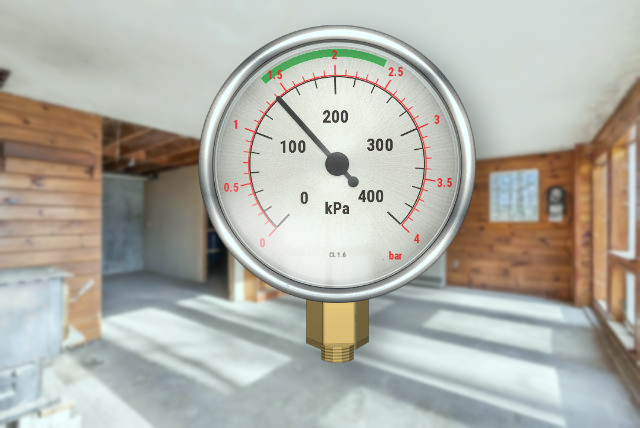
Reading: 140kPa
